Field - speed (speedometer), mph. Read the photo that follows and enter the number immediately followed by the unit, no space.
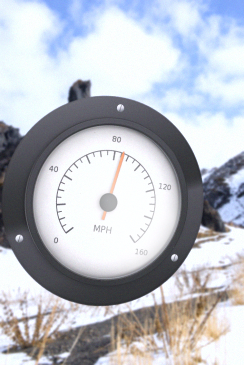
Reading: 85mph
